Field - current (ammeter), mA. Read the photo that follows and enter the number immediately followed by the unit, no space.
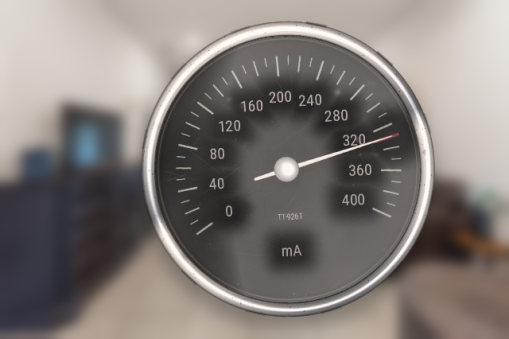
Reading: 330mA
